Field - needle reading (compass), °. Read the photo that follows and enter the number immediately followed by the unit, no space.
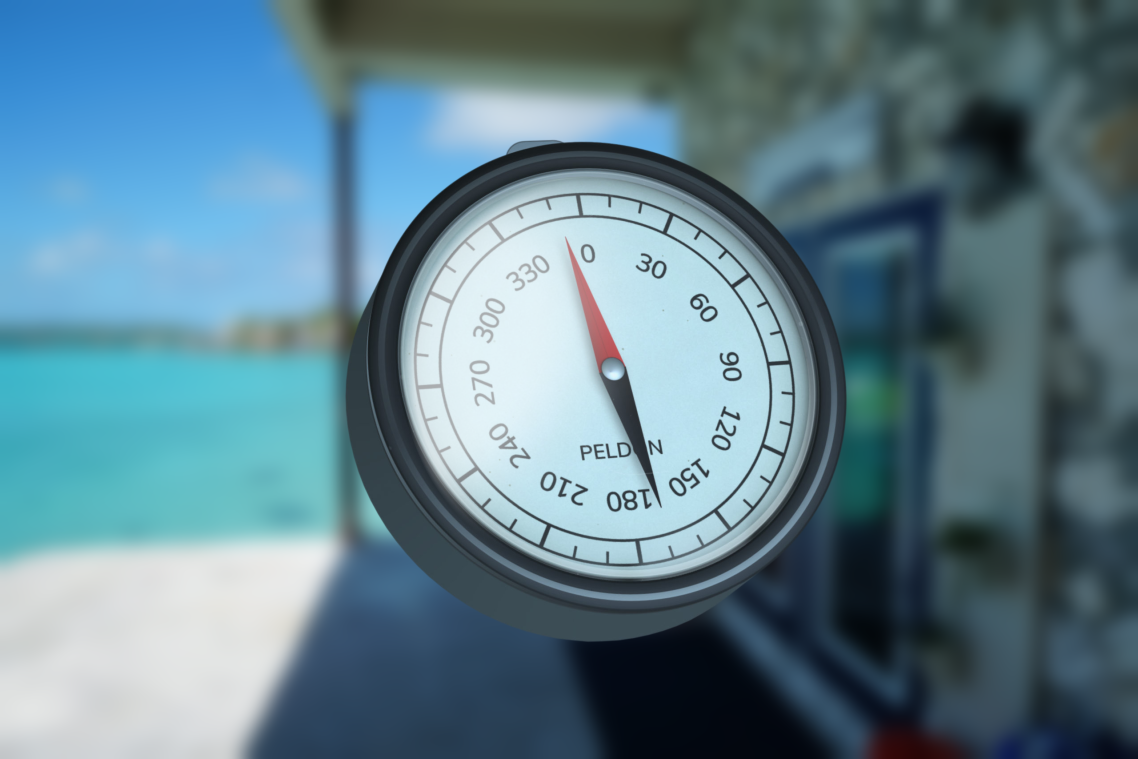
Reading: 350°
